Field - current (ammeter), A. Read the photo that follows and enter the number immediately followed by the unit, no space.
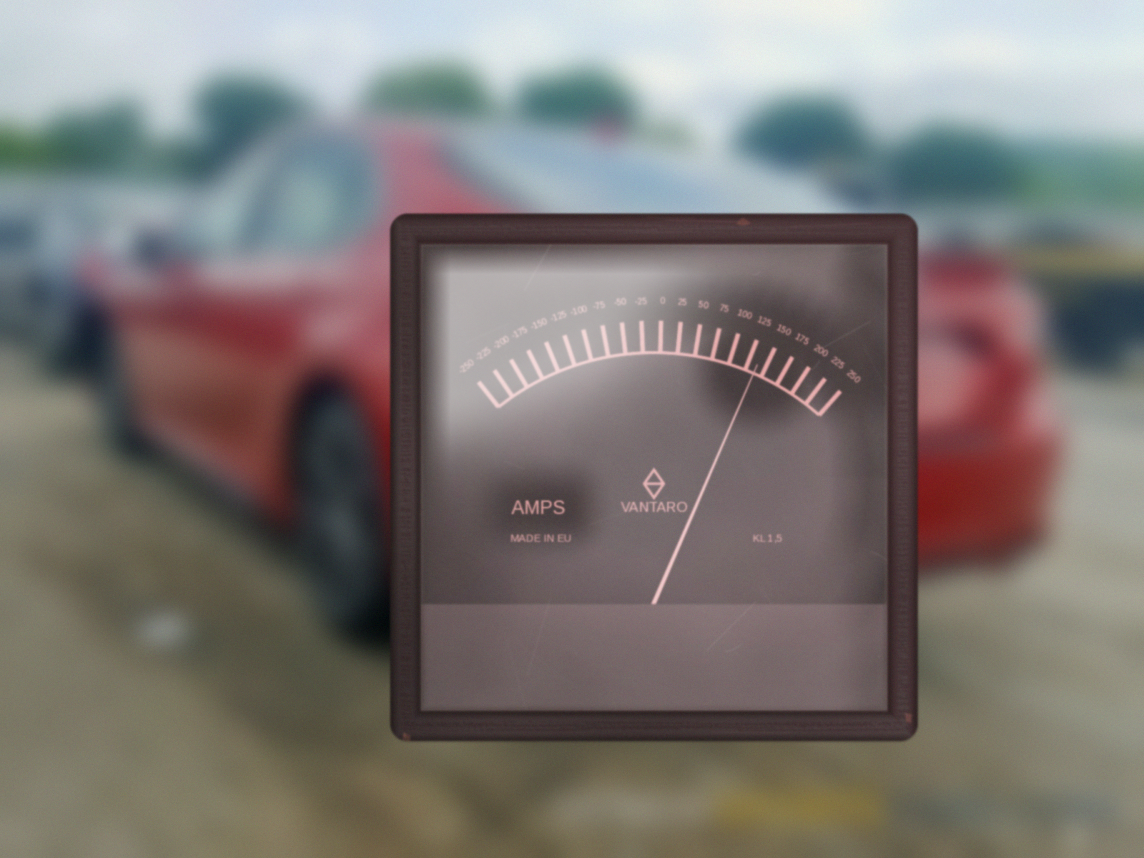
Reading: 137.5A
